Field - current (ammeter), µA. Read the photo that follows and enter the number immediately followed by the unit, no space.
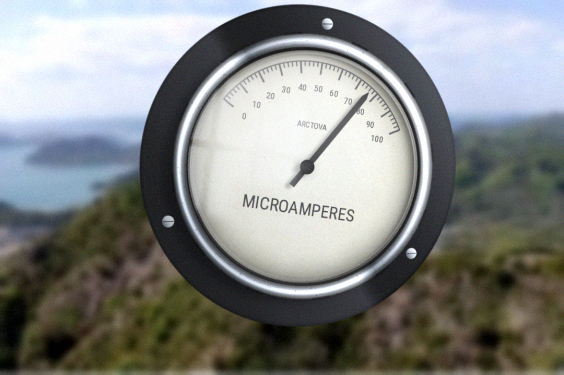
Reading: 76µA
